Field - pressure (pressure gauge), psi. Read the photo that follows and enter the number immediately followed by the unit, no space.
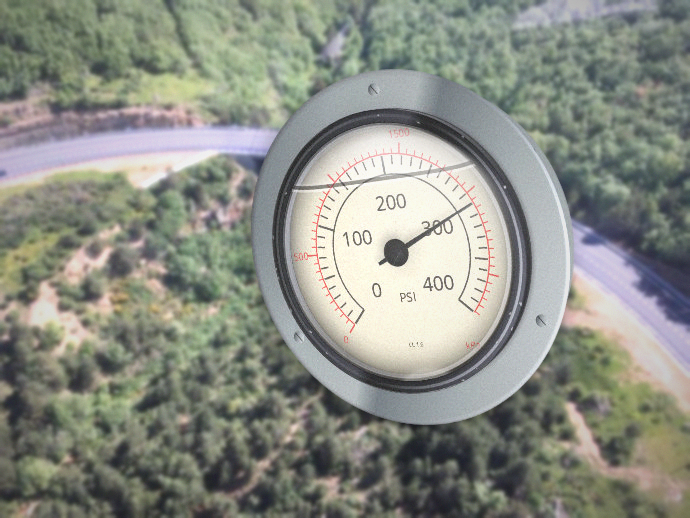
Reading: 300psi
